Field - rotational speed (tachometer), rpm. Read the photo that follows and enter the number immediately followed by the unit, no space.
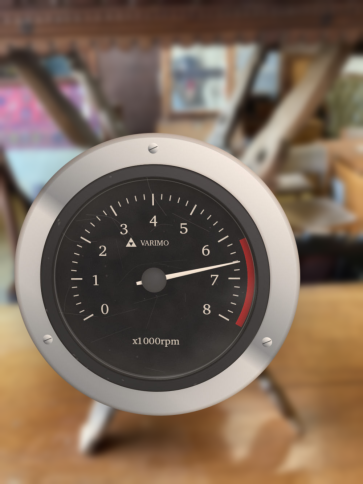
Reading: 6600rpm
